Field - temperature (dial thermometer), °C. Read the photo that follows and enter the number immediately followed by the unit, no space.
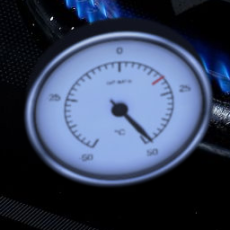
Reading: 47.5°C
